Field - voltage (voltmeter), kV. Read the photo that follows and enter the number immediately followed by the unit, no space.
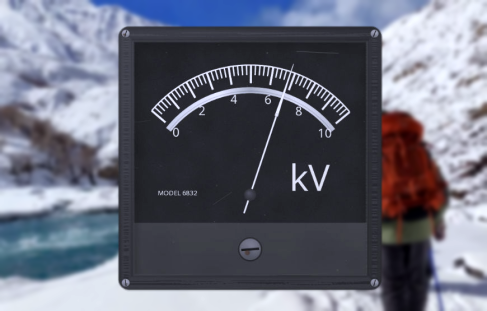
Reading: 6.8kV
